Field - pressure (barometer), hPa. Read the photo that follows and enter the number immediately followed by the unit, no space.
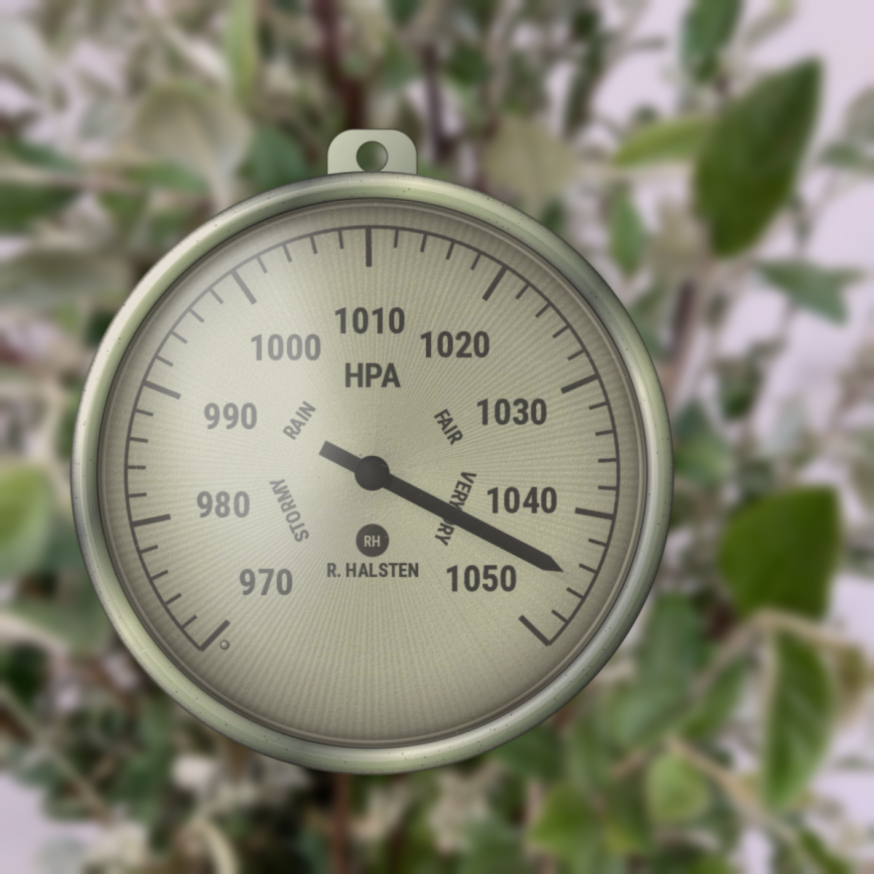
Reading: 1045hPa
